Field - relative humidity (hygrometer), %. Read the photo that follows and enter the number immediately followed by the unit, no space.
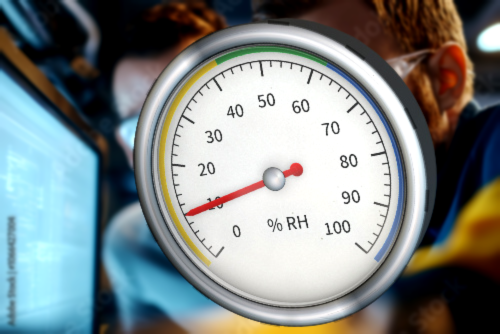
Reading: 10%
